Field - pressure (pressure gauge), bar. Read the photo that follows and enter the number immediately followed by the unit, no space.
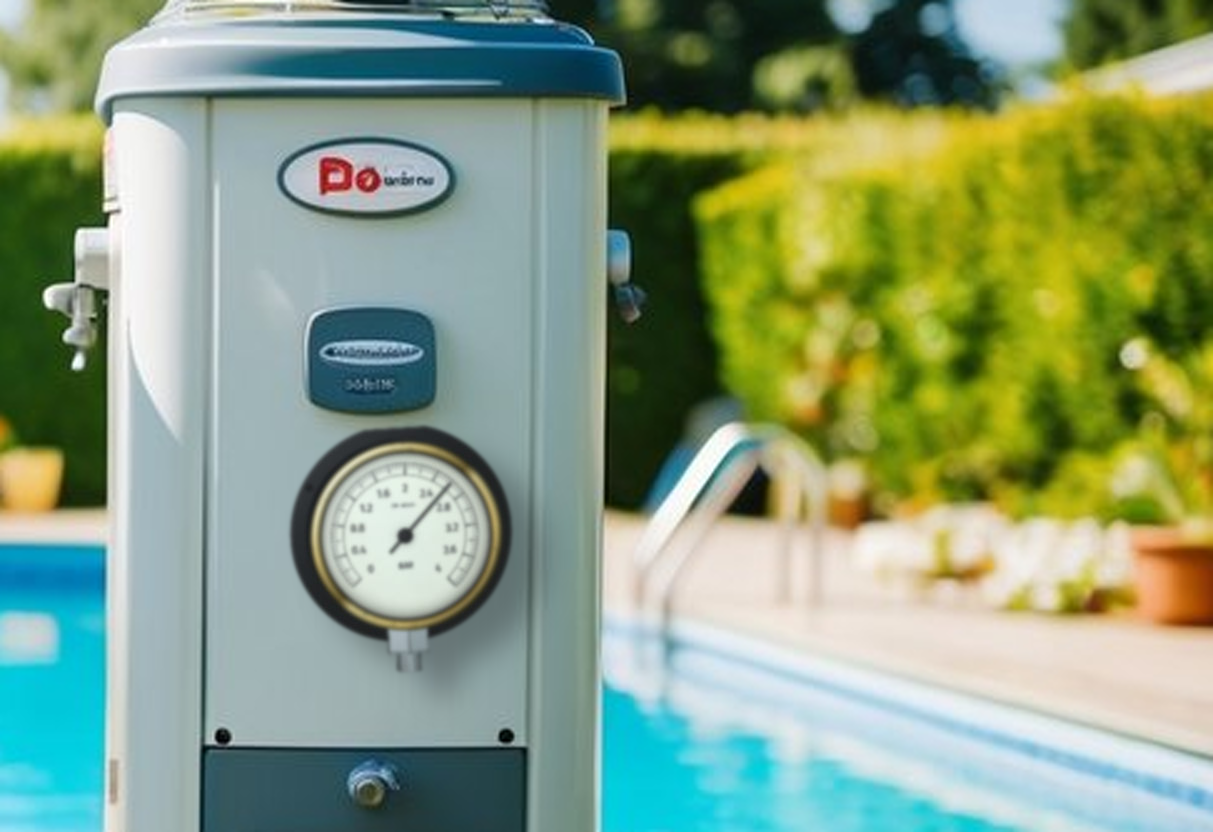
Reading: 2.6bar
